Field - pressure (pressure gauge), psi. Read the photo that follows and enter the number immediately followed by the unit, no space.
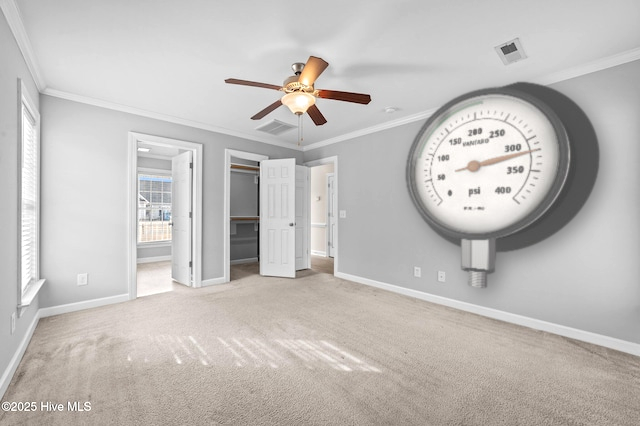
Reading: 320psi
